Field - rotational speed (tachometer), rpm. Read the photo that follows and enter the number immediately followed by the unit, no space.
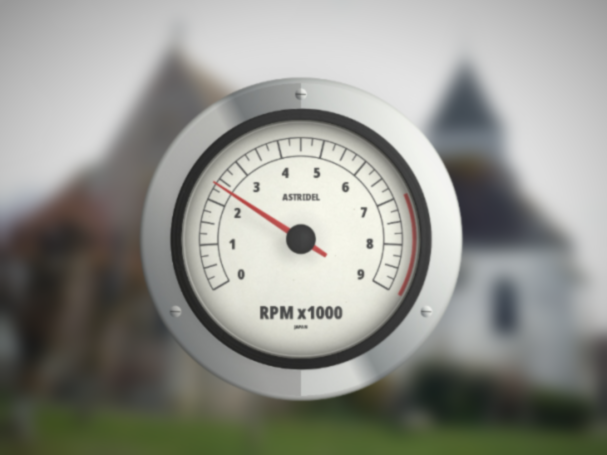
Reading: 2375rpm
